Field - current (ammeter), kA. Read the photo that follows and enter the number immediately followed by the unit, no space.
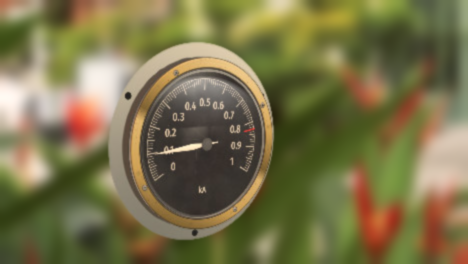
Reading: 0.1kA
